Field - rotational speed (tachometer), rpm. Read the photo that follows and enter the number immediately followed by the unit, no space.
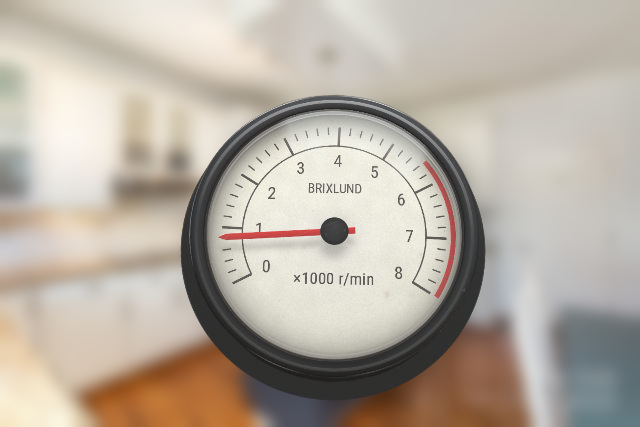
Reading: 800rpm
